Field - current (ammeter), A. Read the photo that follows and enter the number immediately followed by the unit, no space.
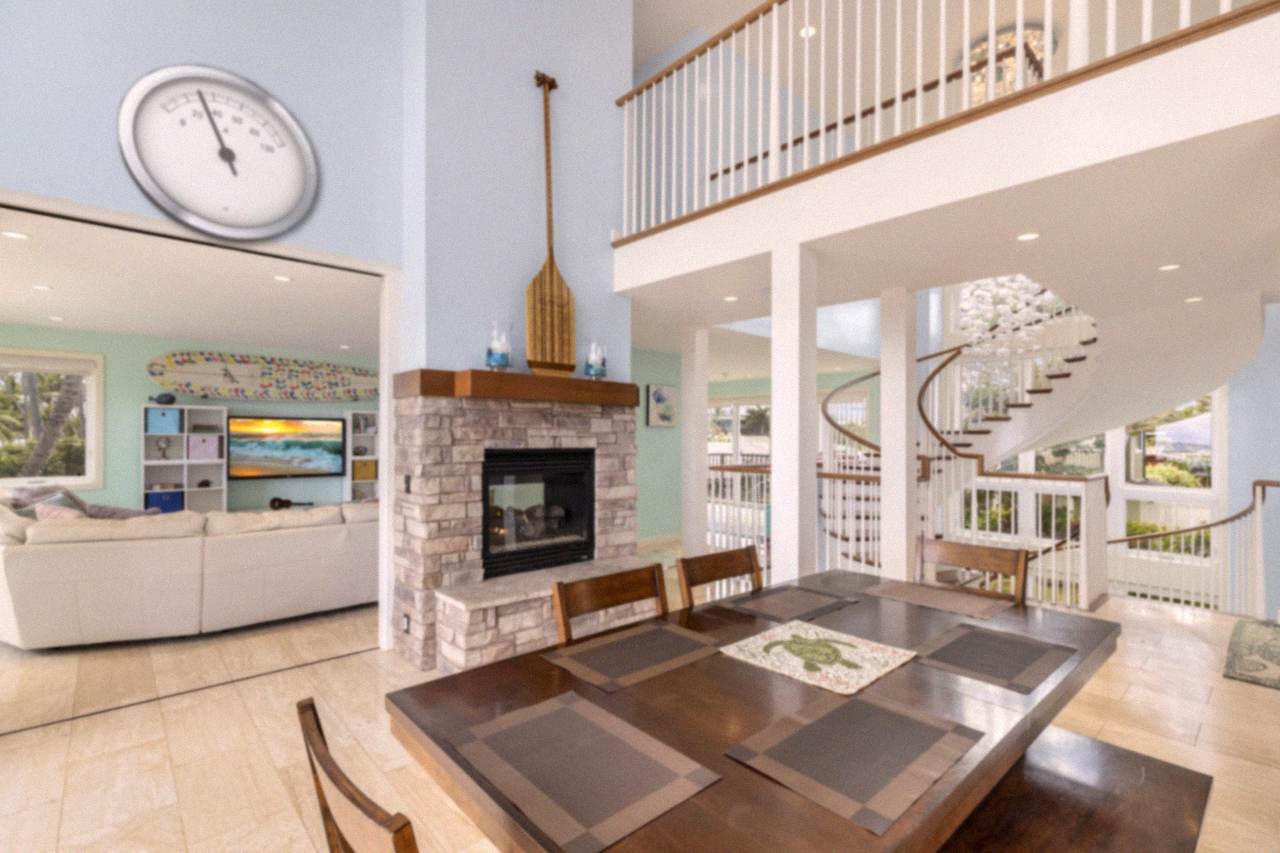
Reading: 30A
